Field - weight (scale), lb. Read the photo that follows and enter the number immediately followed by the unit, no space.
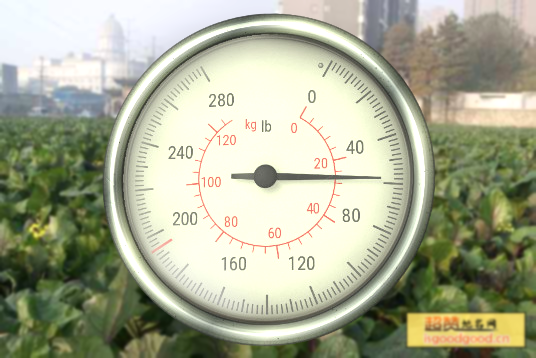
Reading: 58lb
